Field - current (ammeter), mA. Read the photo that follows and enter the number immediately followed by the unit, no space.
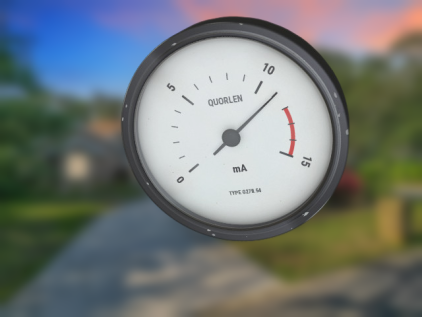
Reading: 11mA
